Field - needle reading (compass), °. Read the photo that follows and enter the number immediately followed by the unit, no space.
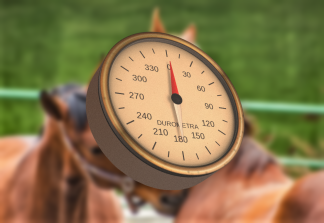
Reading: 0°
